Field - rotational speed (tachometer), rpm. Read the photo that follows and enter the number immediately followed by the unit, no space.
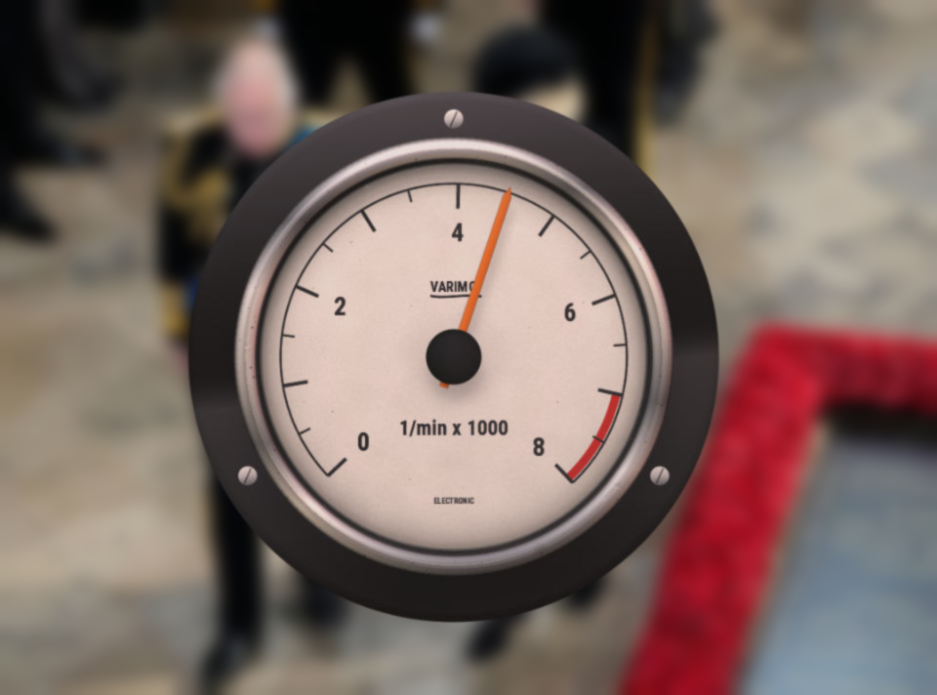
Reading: 4500rpm
